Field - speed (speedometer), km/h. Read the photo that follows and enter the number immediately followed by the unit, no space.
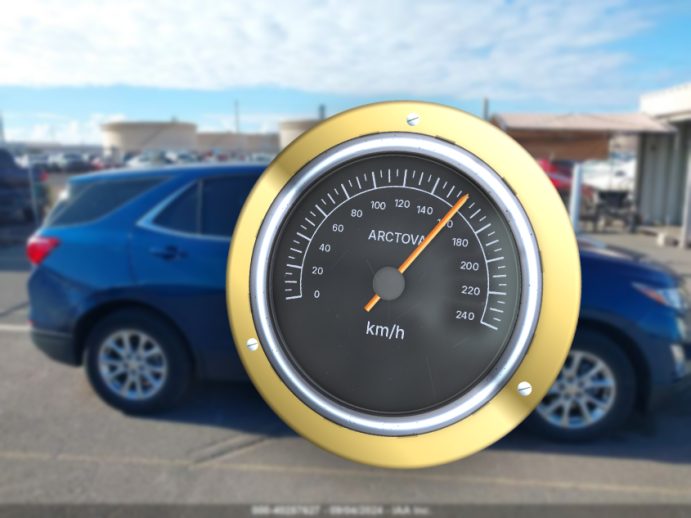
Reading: 160km/h
